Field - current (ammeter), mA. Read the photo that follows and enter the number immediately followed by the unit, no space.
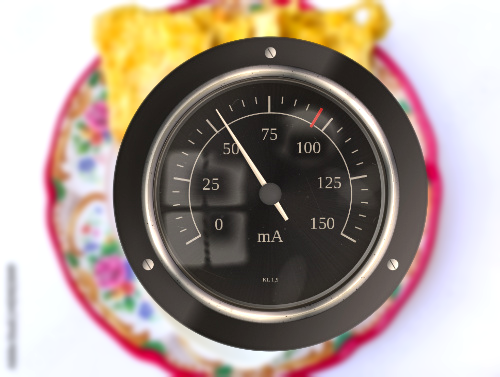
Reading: 55mA
